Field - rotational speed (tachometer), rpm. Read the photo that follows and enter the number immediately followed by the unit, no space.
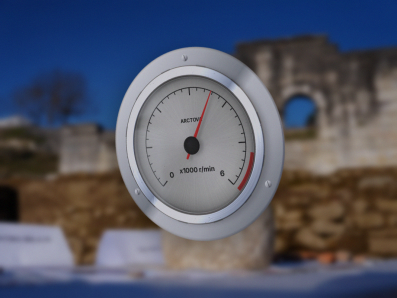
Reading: 3600rpm
